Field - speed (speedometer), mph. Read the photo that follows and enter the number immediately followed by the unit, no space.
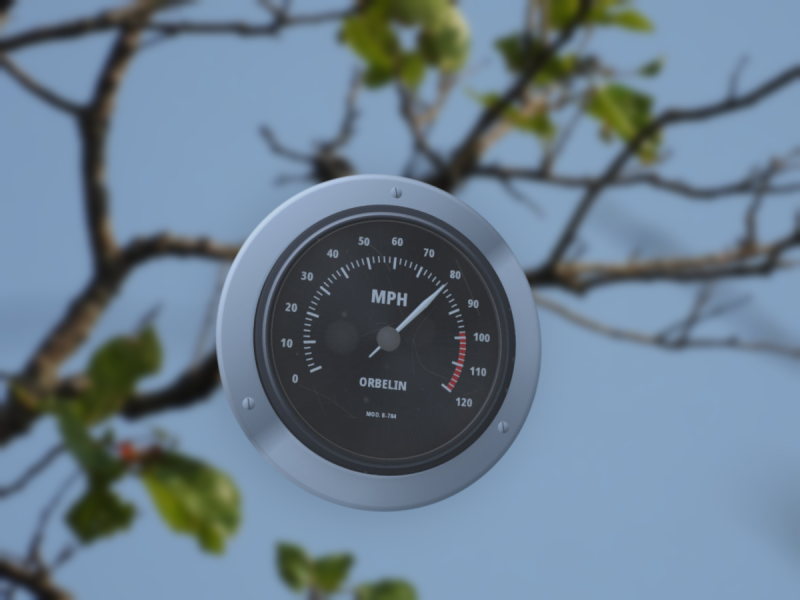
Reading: 80mph
